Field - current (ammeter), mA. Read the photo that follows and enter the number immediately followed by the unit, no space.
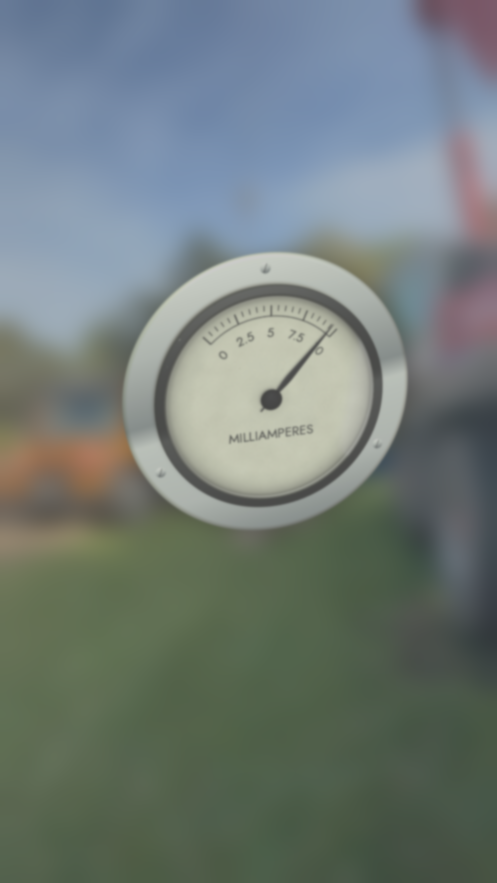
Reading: 9.5mA
